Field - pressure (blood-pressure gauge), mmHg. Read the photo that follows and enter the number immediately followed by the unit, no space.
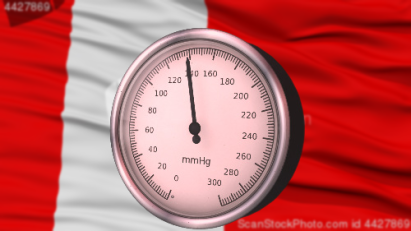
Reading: 140mmHg
